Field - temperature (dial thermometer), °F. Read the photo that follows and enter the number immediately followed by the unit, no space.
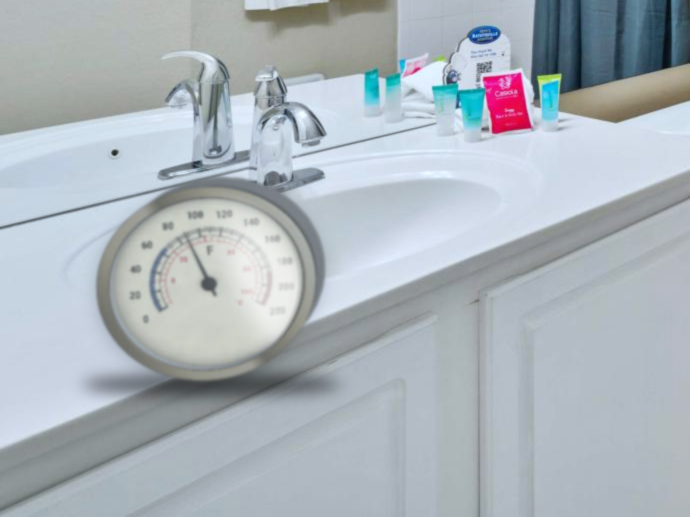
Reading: 90°F
